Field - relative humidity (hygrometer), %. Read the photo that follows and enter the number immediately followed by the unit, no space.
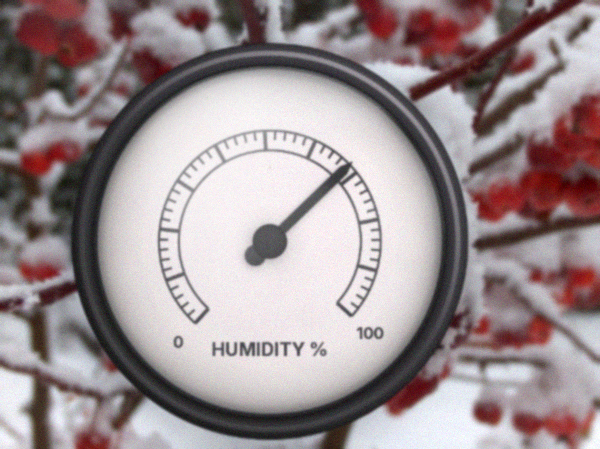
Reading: 68%
